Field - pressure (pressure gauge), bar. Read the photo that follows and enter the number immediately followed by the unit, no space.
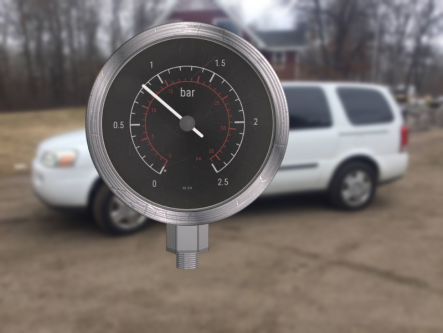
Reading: 0.85bar
